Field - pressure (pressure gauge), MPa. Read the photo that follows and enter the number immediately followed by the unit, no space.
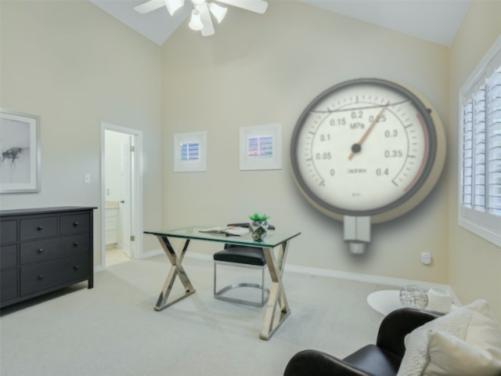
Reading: 0.25MPa
